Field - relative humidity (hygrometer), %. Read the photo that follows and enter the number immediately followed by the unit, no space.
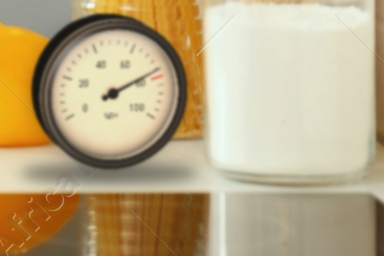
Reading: 76%
